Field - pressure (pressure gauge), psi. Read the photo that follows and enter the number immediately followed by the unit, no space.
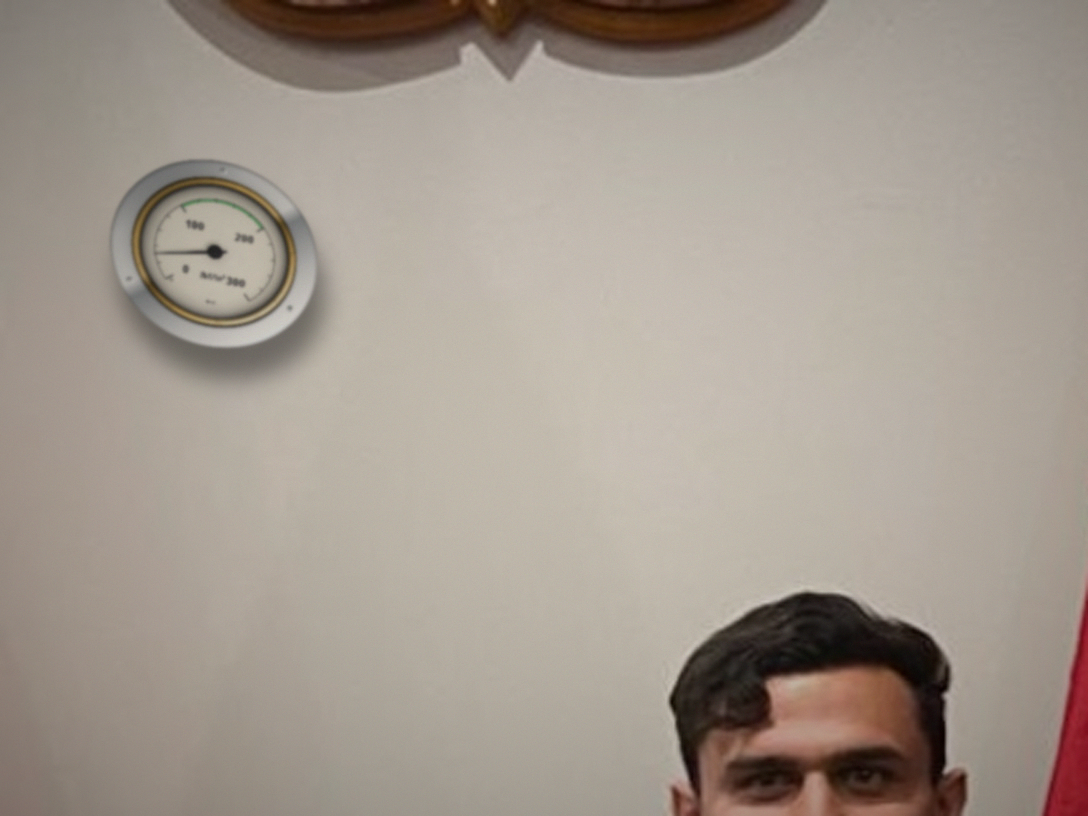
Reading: 30psi
